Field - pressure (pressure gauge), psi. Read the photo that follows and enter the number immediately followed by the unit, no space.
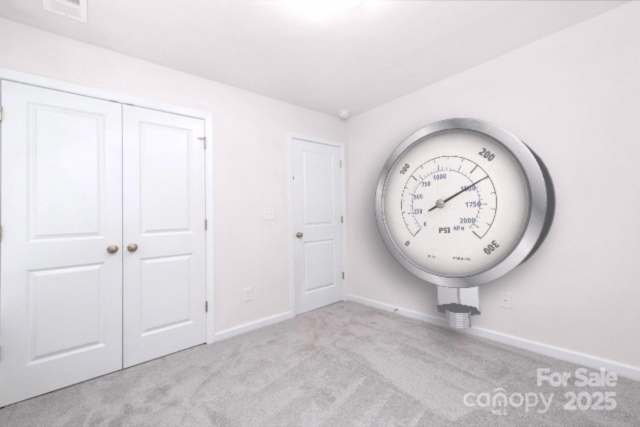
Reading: 220psi
